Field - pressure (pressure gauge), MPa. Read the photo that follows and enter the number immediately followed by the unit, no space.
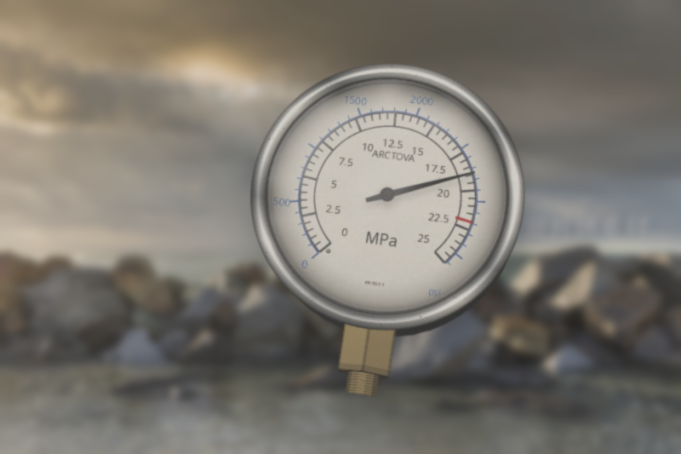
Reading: 19MPa
